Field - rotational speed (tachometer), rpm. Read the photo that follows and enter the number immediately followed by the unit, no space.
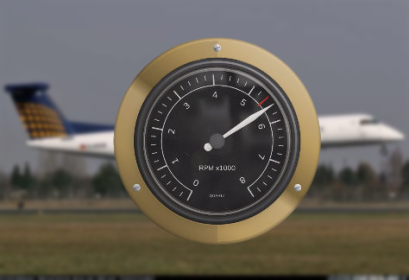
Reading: 5600rpm
